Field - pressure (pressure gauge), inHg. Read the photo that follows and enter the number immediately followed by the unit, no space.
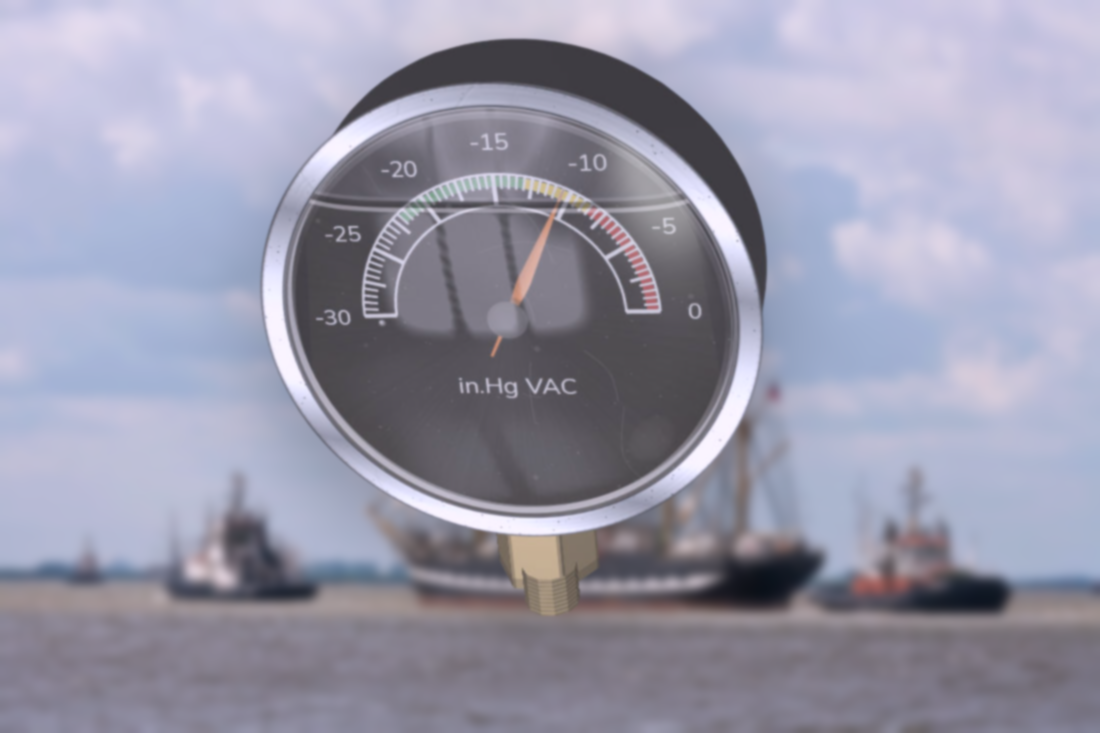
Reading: -10.5inHg
